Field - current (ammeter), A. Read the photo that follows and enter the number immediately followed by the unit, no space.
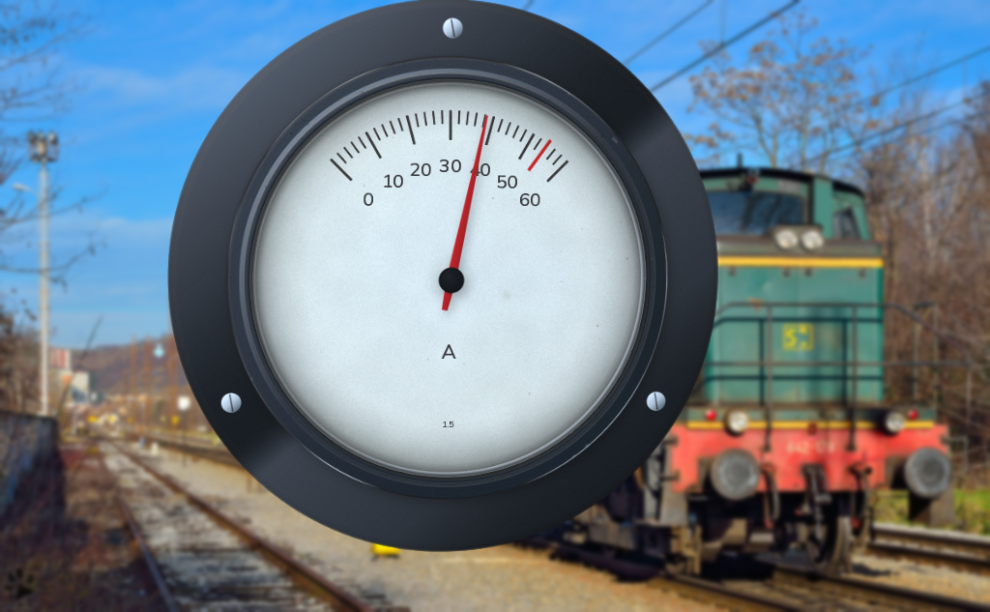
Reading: 38A
